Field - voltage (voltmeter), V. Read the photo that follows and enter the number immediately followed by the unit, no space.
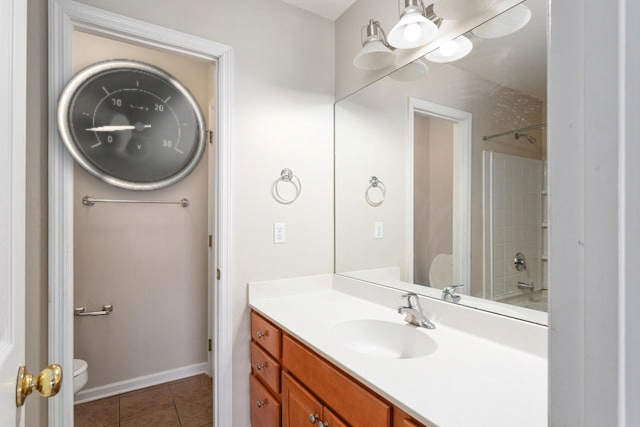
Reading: 2.5V
